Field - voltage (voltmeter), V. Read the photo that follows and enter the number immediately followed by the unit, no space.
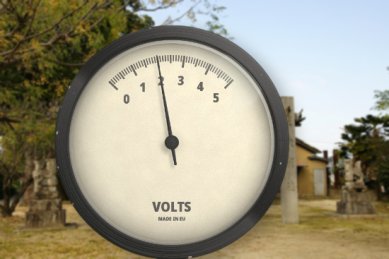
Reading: 2V
